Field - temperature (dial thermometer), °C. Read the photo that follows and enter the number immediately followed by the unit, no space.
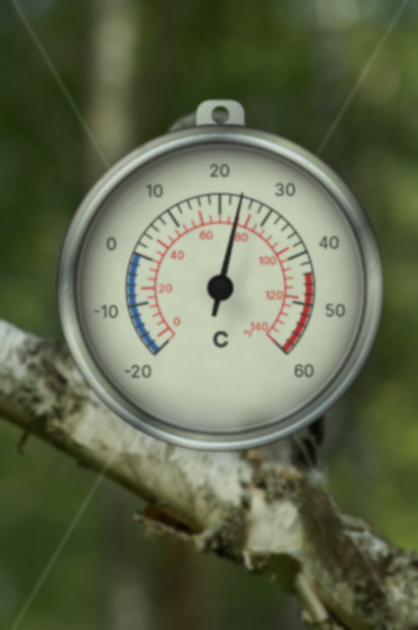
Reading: 24°C
